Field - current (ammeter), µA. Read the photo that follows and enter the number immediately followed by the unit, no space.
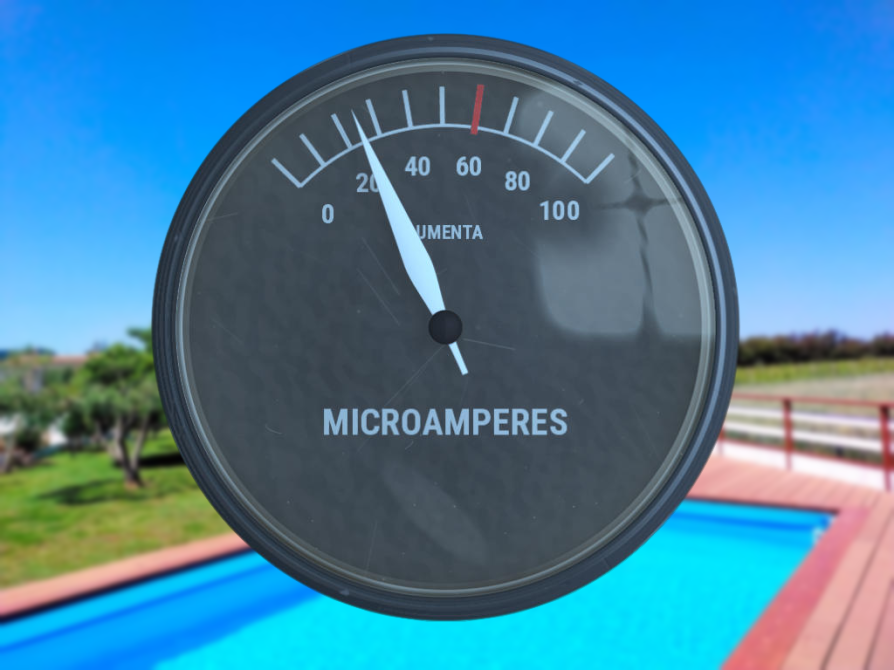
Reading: 25µA
